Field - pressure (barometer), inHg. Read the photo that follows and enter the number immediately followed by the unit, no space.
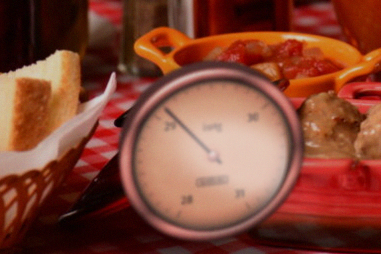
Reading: 29.1inHg
